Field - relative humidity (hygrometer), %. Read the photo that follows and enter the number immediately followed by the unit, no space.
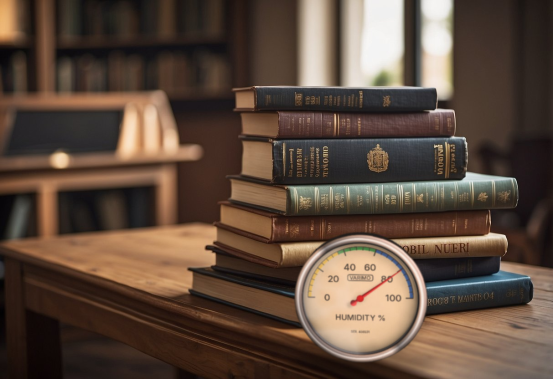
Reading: 80%
